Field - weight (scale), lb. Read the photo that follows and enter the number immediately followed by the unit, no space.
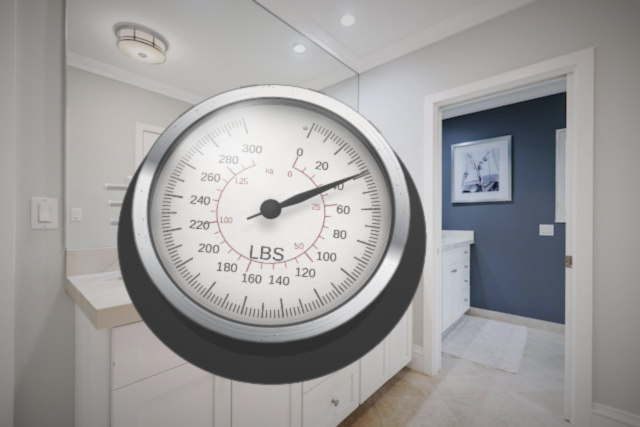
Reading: 40lb
